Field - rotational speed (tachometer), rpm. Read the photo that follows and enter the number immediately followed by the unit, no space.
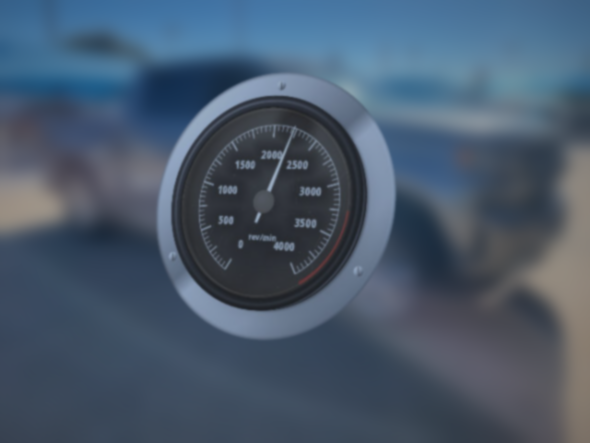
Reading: 2250rpm
